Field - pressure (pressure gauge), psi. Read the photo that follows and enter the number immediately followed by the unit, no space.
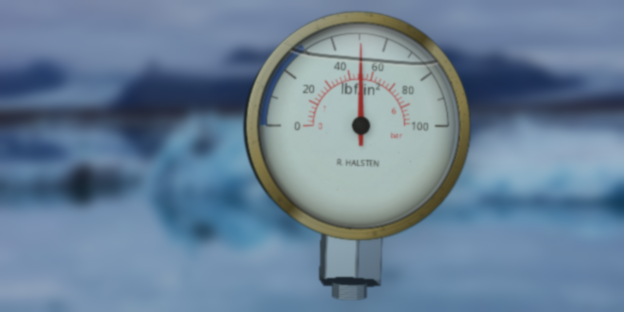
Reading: 50psi
